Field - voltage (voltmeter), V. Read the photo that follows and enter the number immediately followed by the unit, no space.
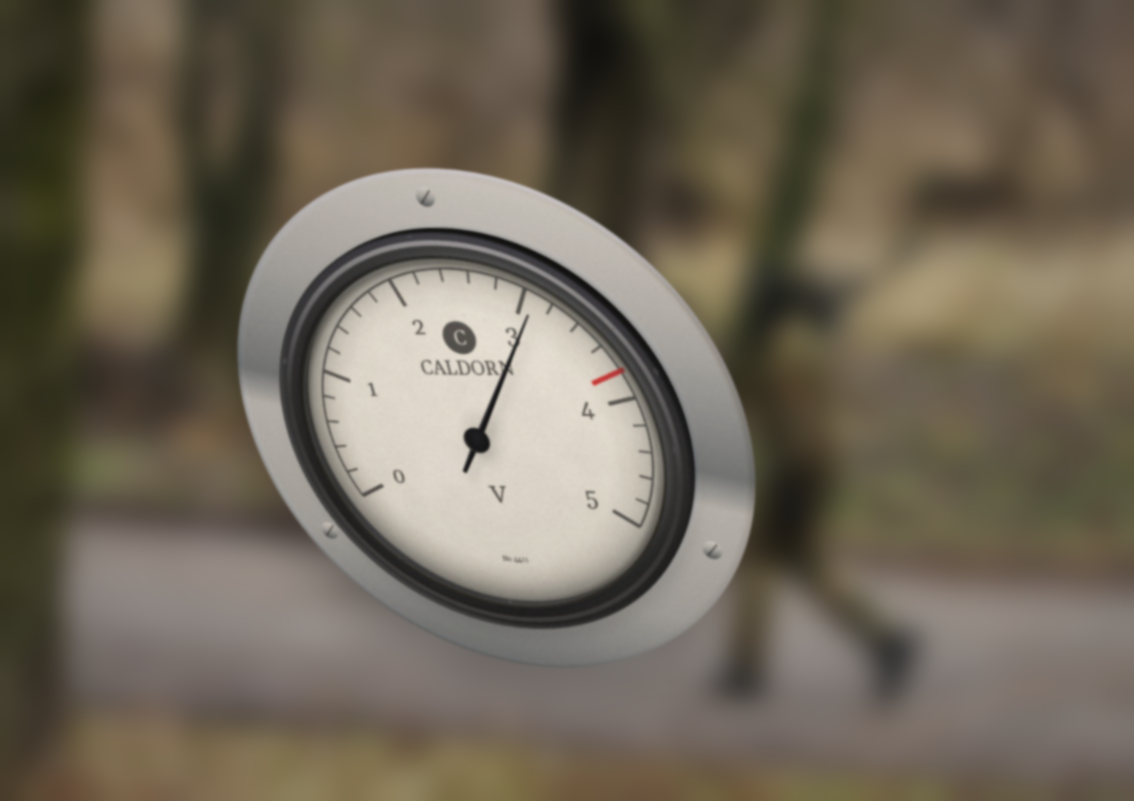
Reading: 3.1V
